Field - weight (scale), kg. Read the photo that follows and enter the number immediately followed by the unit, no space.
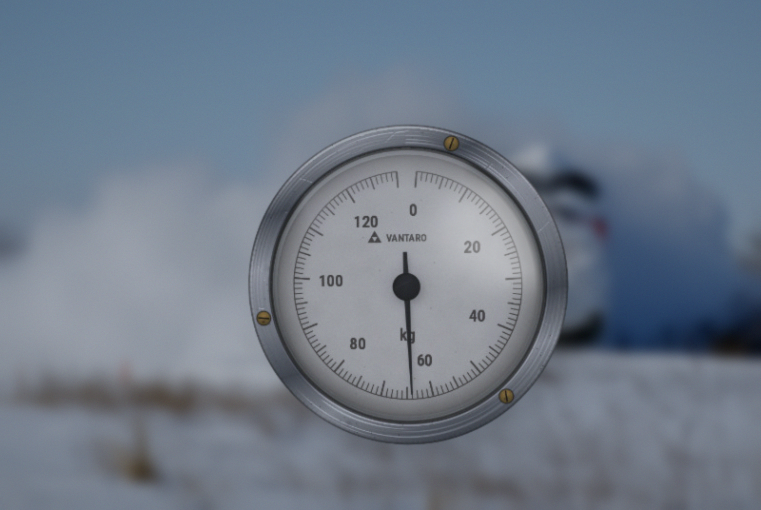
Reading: 64kg
